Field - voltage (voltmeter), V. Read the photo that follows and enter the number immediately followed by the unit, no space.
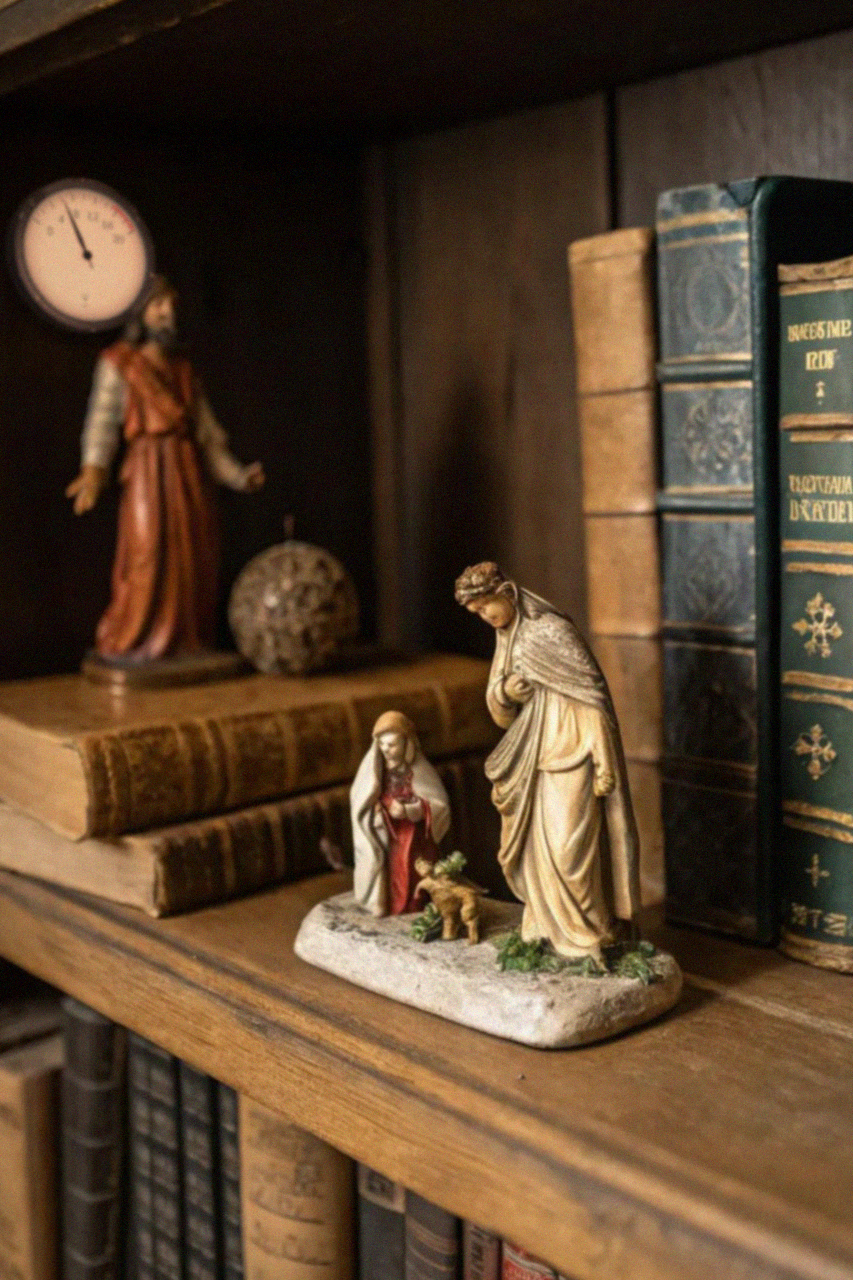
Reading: 6V
